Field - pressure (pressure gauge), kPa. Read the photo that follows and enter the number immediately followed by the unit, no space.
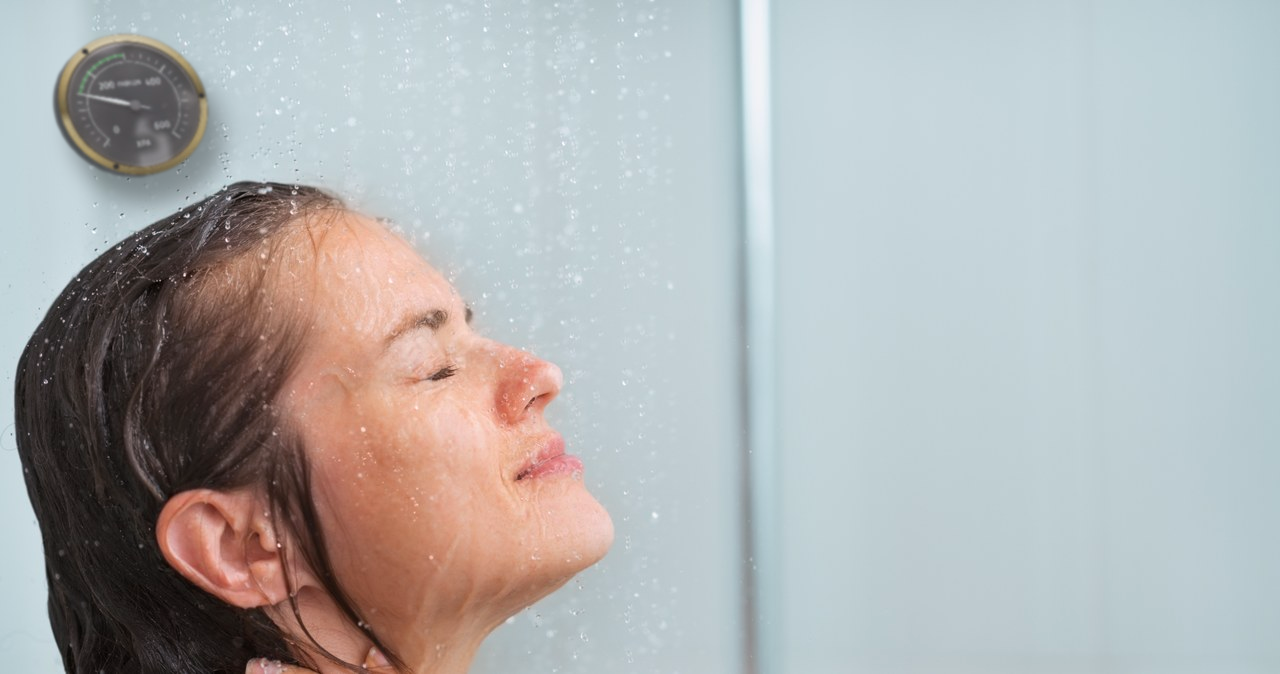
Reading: 140kPa
